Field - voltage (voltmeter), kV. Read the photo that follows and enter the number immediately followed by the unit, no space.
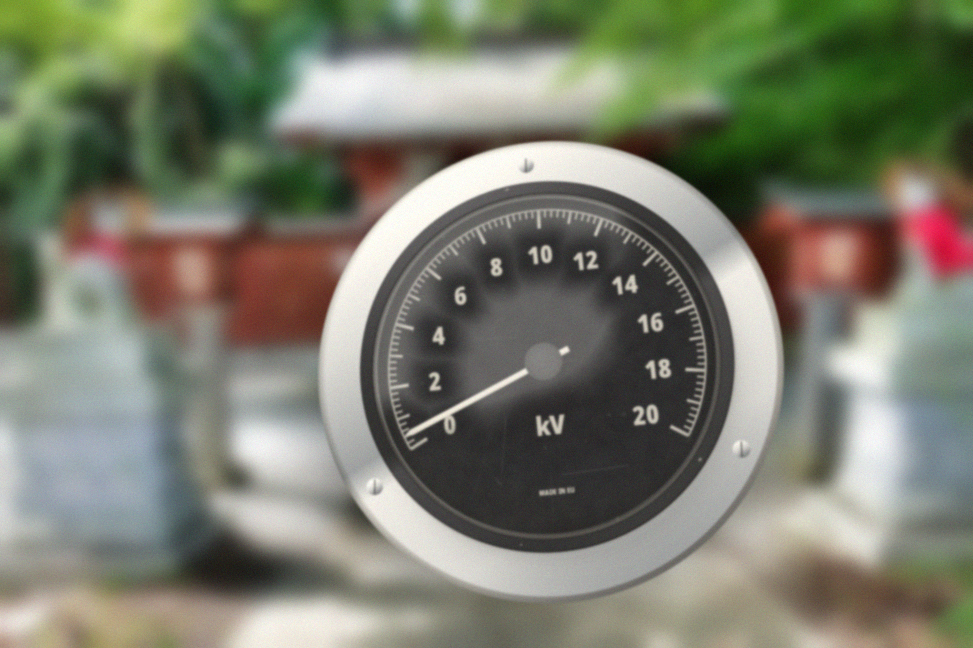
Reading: 0.4kV
